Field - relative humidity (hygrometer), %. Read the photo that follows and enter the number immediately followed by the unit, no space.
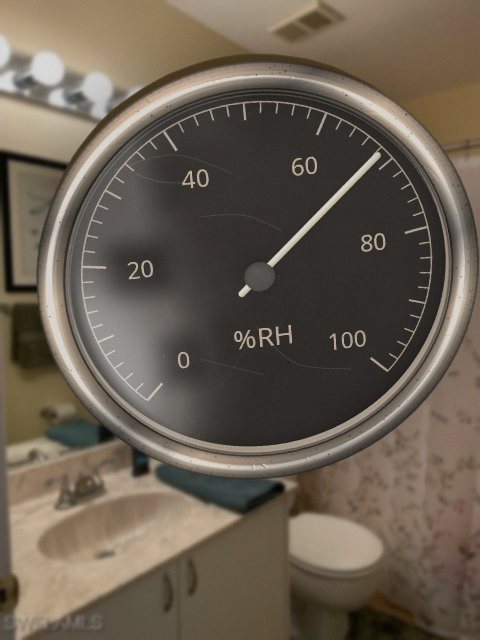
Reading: 68%
